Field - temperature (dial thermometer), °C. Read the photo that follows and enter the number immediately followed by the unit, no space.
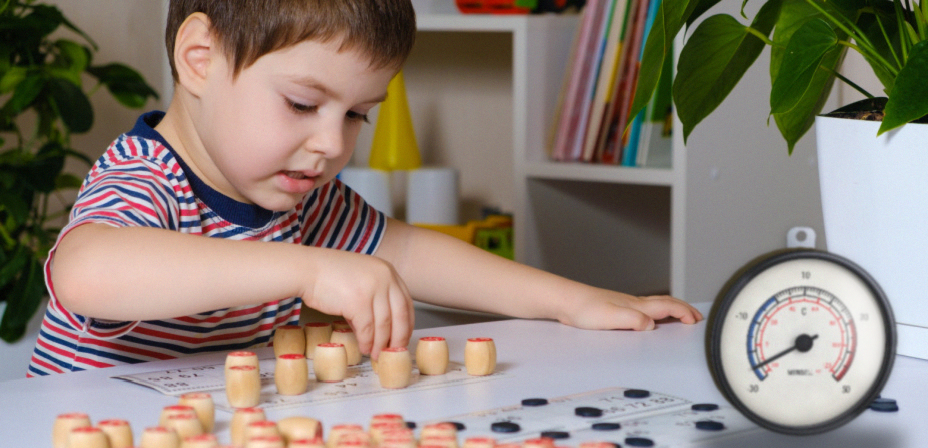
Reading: -25°C
